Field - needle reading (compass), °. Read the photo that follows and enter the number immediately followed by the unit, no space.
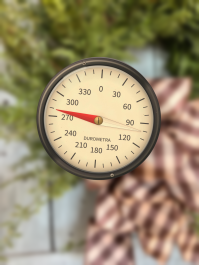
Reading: 280°
